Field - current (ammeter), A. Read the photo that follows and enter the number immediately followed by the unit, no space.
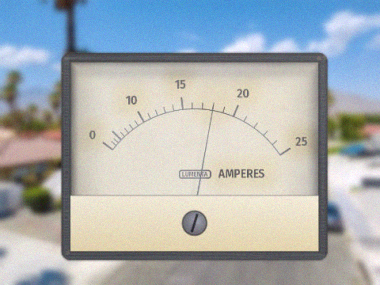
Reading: 18A
